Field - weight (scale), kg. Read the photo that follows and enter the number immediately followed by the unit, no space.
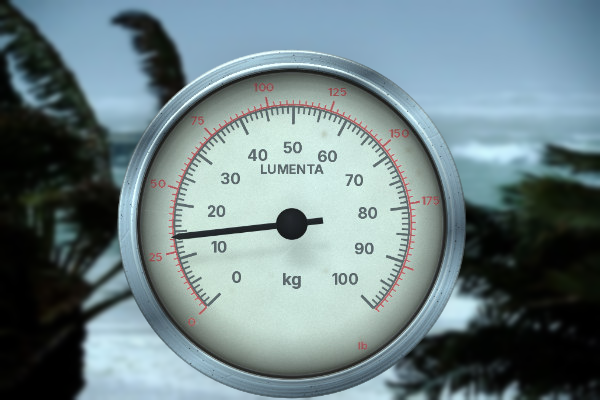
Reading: 14kg
